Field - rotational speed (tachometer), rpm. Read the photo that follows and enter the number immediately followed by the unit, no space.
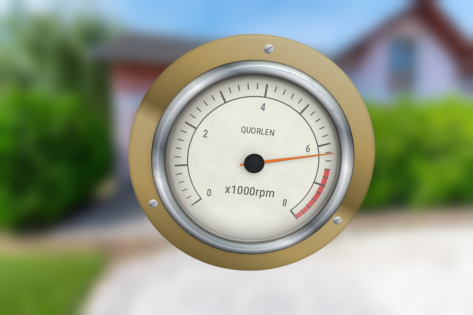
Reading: 6200rpm
